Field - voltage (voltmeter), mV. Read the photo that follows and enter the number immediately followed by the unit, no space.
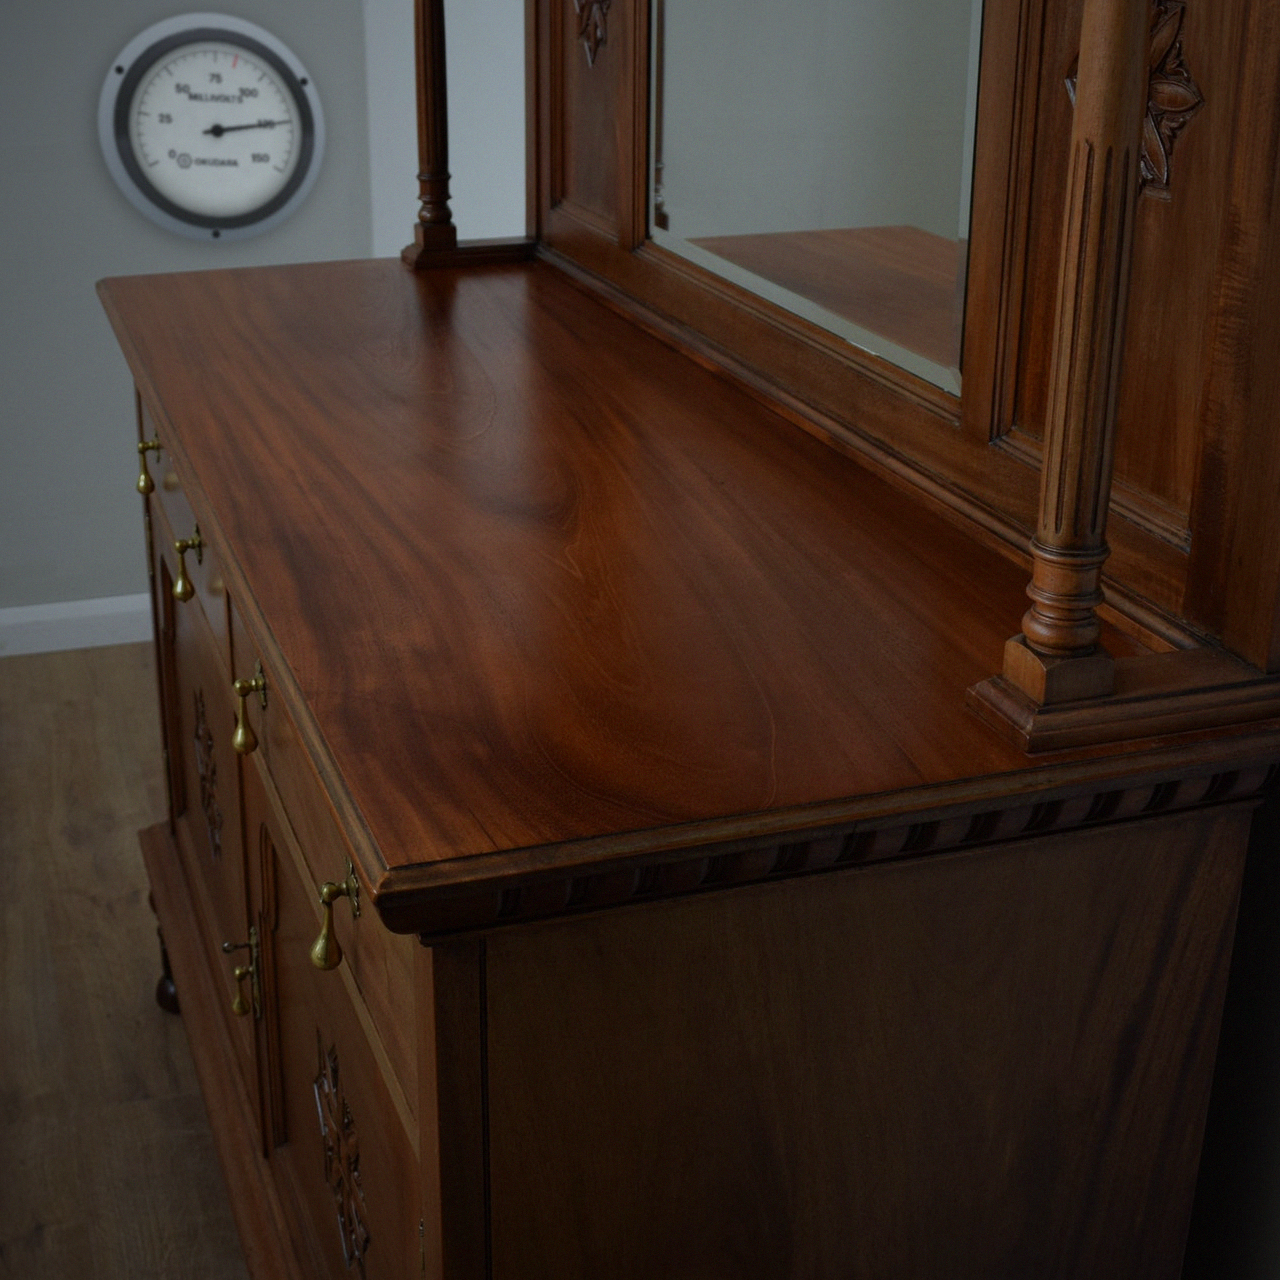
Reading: 125mV
